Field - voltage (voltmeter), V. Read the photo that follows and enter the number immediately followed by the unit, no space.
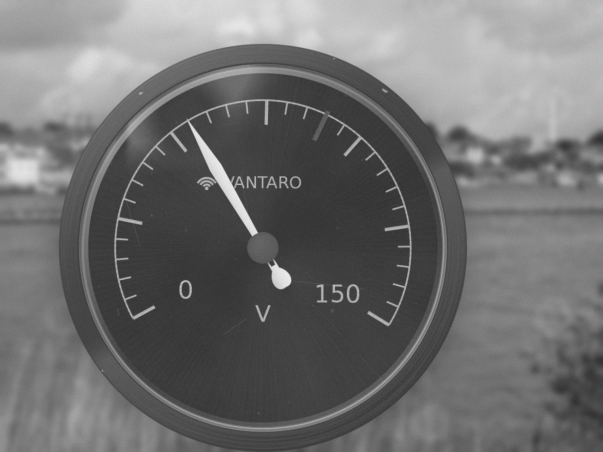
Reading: 55V
